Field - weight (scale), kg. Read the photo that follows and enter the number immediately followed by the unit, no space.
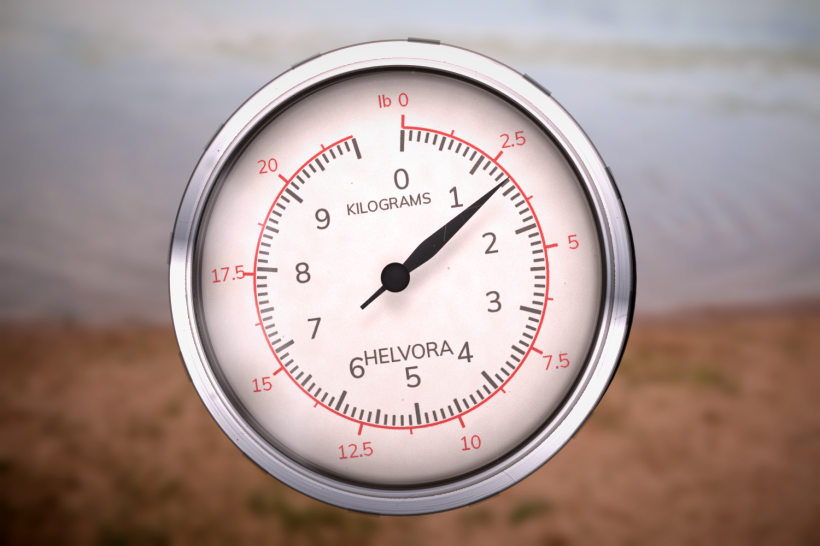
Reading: 1.4kg
